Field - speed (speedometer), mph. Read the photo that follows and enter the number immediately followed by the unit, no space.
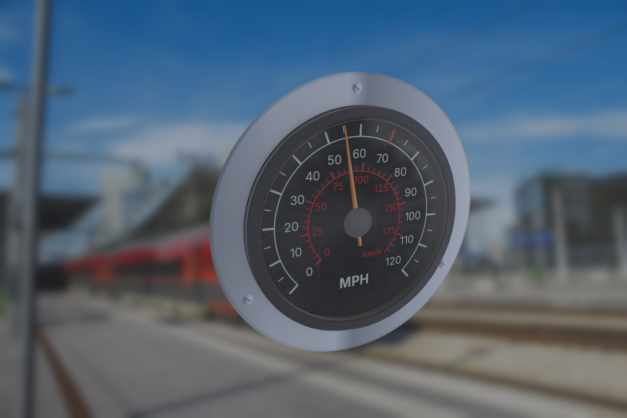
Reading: 55mph
